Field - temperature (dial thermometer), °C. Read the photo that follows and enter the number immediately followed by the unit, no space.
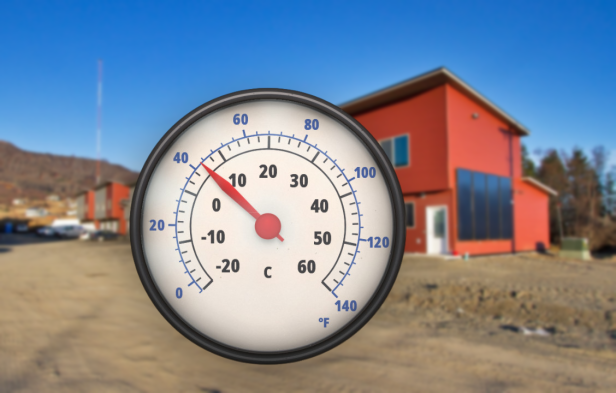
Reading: 6°C
